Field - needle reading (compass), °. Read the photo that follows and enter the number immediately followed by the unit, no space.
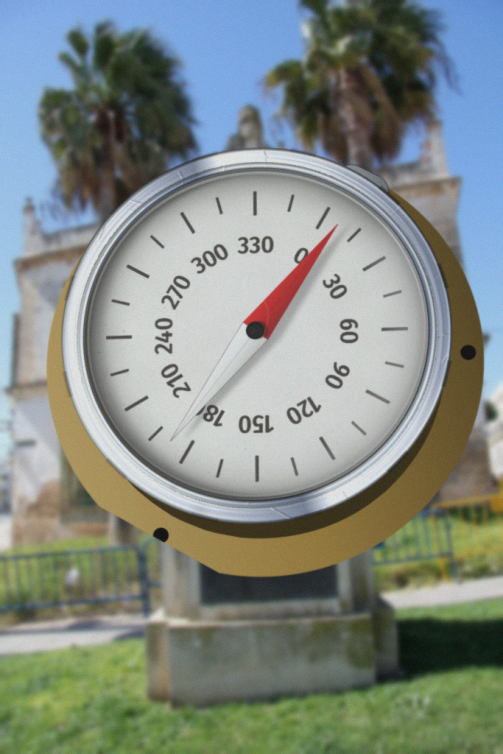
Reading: 7.5°
